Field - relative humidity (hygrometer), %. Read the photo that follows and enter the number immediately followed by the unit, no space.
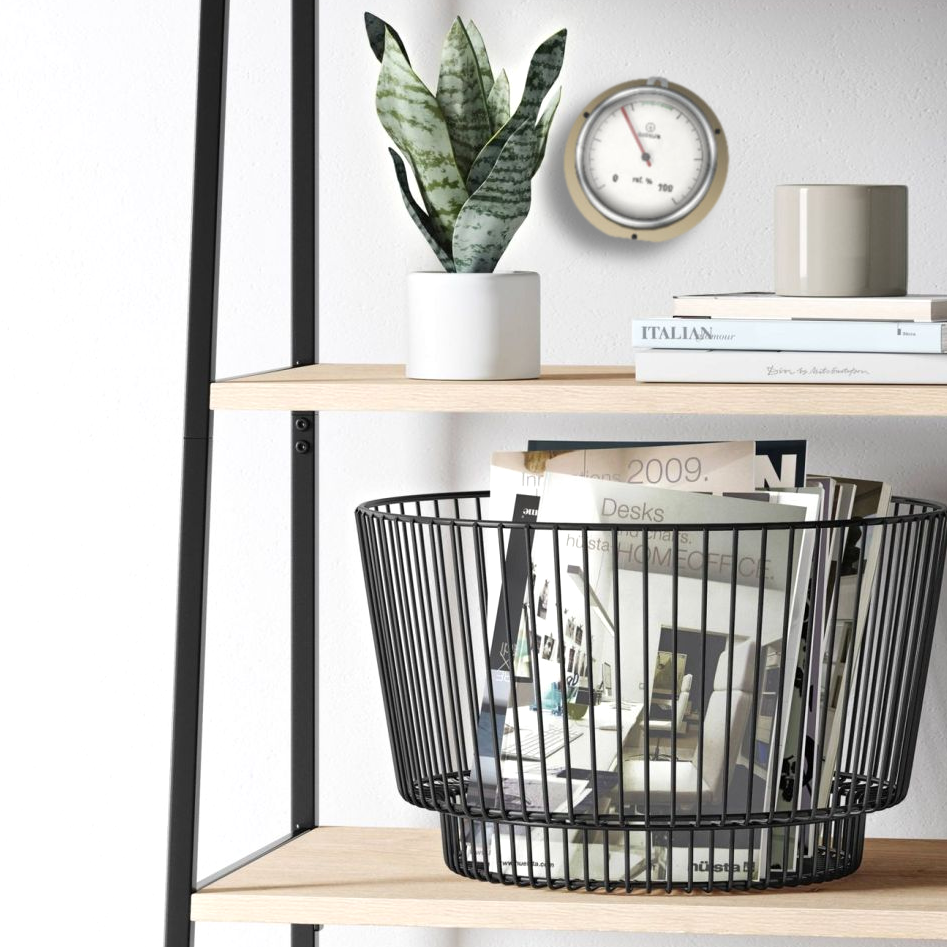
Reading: 36%
